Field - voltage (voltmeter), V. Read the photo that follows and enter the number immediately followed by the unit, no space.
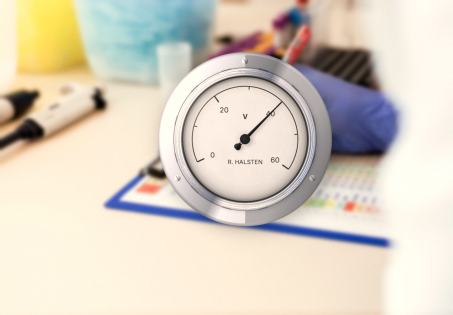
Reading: 40V
